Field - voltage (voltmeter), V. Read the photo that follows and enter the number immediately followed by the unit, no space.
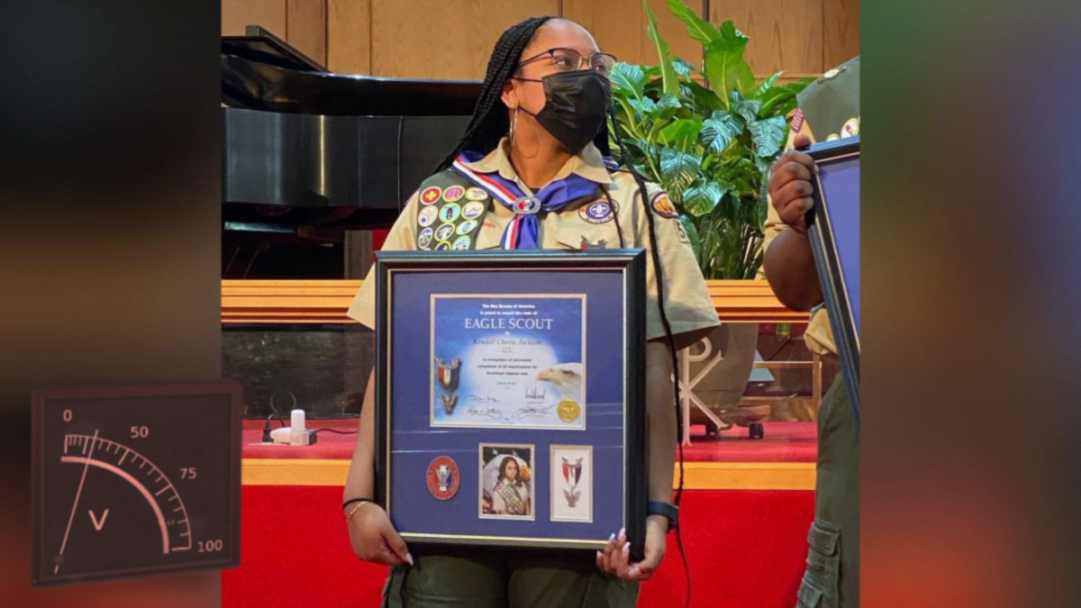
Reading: 30V
